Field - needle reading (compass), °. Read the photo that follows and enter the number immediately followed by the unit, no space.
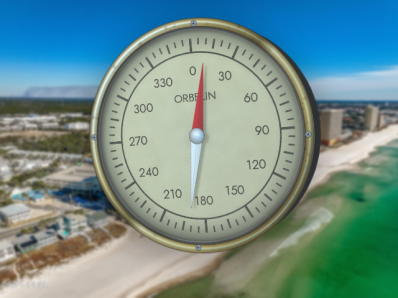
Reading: 10°
